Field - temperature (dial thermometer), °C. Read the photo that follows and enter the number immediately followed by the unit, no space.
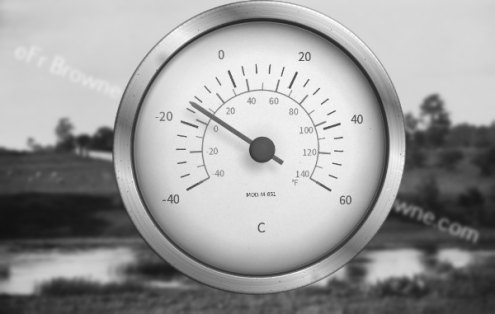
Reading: -14°C
